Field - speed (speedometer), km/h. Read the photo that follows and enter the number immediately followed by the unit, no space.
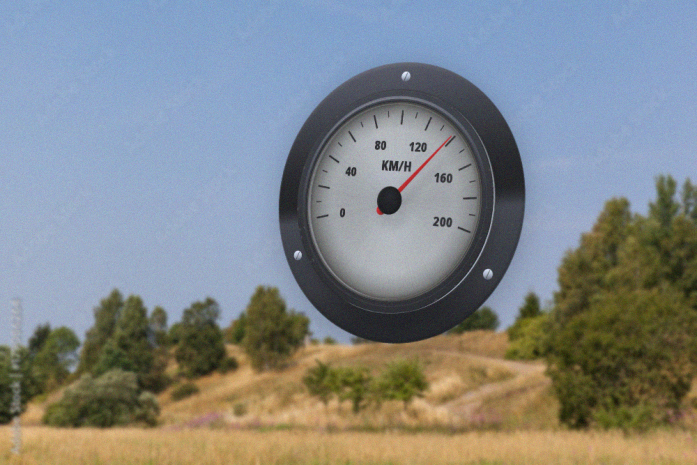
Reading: 140km/h
